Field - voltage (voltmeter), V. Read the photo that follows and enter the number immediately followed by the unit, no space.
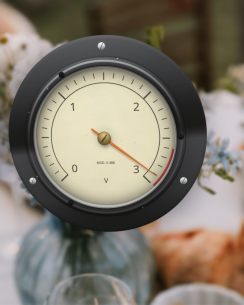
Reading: 2.9V
